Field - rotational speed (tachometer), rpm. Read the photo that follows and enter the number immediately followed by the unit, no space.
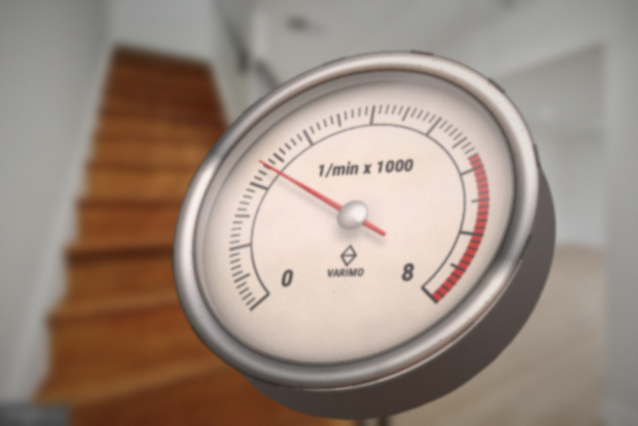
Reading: 2300rpm
